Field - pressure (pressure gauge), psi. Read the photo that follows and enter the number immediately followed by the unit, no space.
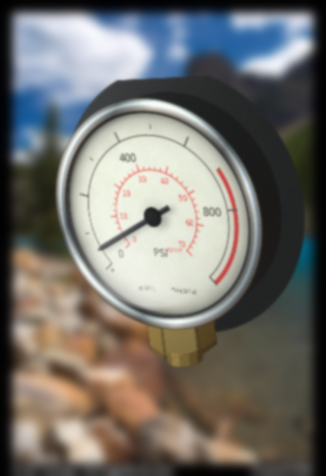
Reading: 50psi
